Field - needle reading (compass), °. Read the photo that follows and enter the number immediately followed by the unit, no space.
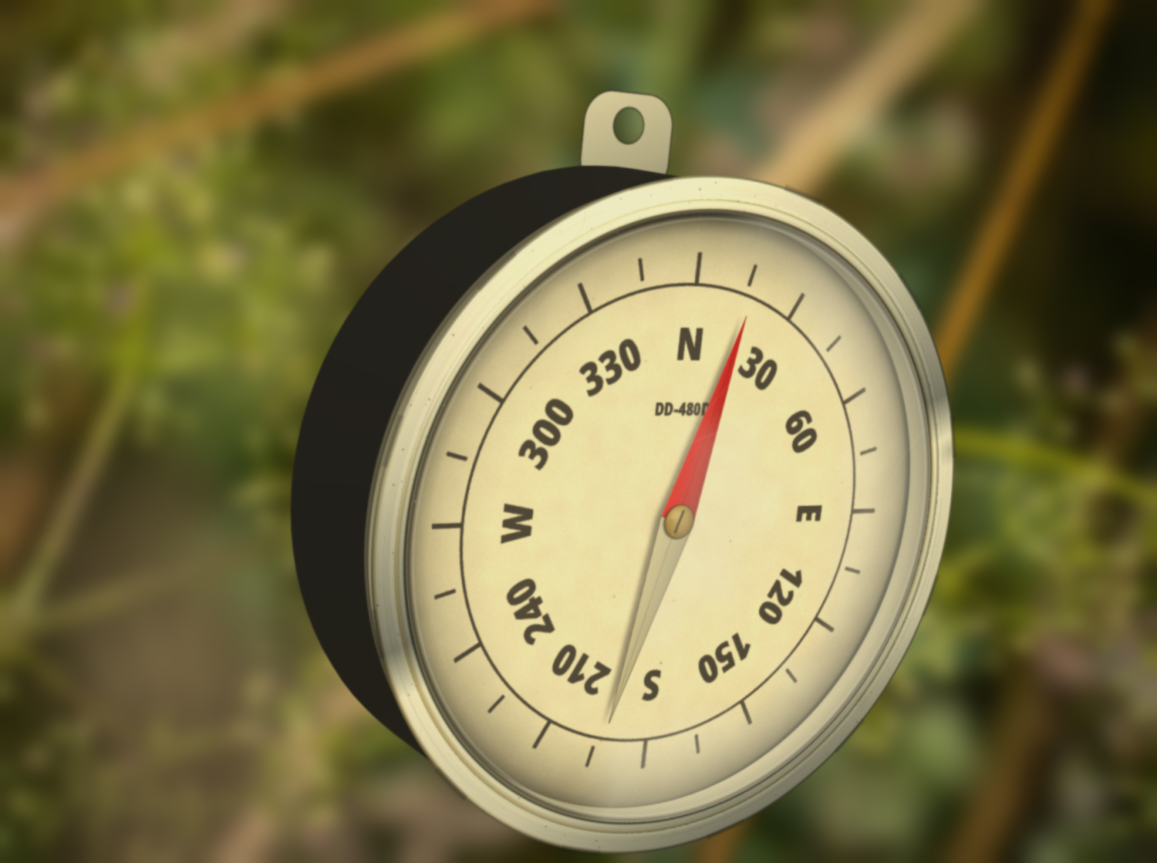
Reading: 15°
